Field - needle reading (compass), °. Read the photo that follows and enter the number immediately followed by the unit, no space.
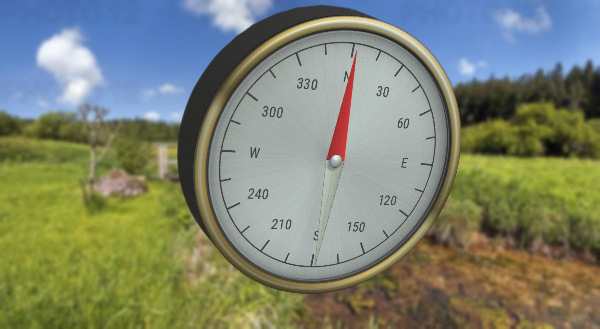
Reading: 0°
